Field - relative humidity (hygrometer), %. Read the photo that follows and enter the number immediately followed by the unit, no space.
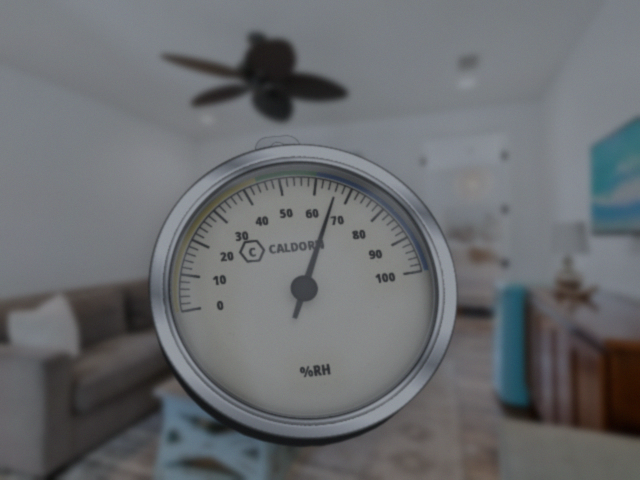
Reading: 66%
